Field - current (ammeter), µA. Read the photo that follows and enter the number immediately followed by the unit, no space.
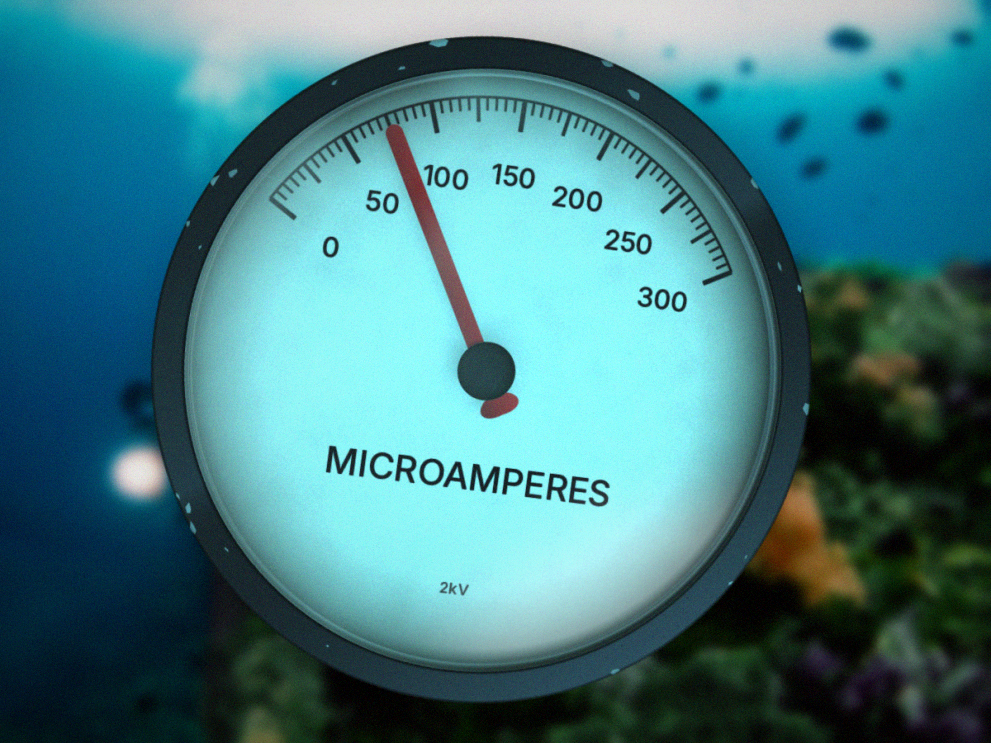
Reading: 75µA
